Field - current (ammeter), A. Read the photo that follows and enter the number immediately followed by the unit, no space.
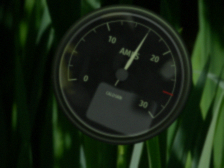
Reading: 16A
